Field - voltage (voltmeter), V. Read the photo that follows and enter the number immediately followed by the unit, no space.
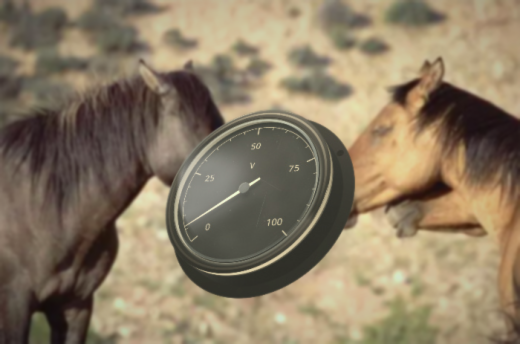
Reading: 5V
